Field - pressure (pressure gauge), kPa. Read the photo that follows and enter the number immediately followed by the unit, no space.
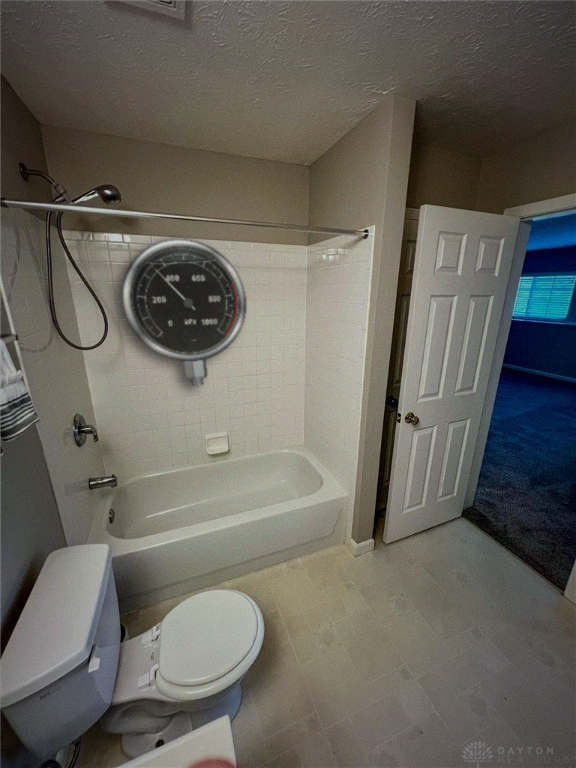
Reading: 350kPa
